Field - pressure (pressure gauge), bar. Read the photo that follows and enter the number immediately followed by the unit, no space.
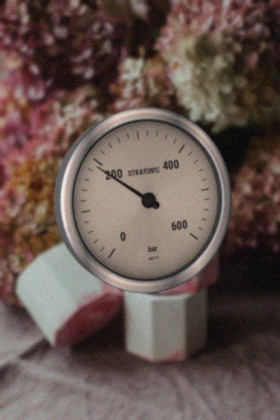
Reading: 190bar
